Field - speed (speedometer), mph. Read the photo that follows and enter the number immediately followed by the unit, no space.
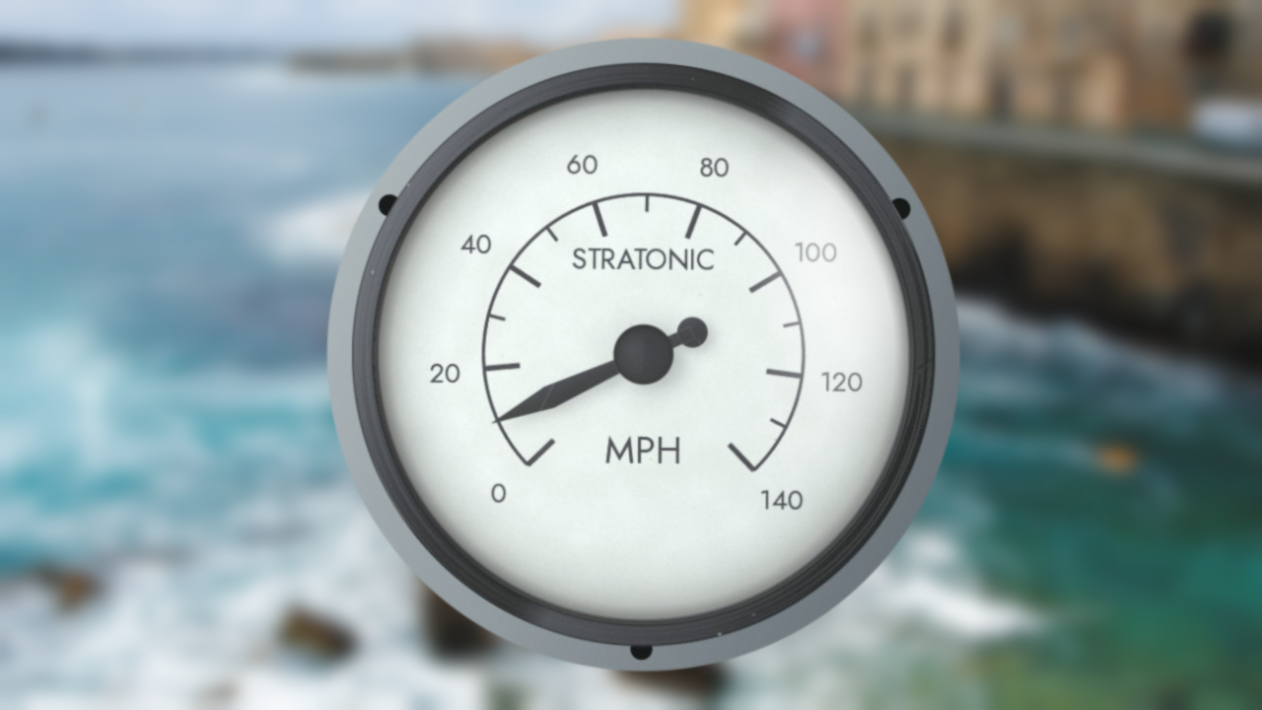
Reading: 10mph
